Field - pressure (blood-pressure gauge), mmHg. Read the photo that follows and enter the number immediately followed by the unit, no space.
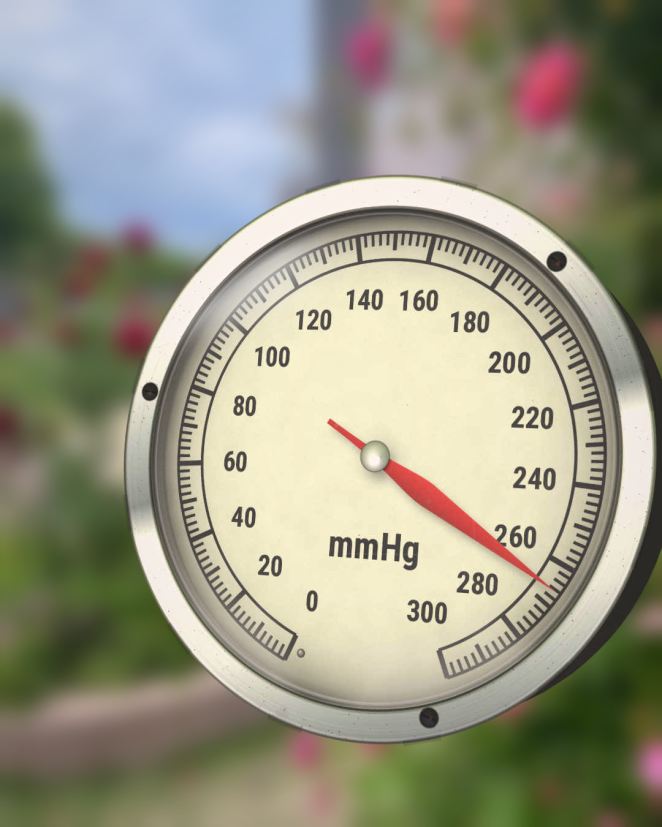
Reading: 266mmHg
